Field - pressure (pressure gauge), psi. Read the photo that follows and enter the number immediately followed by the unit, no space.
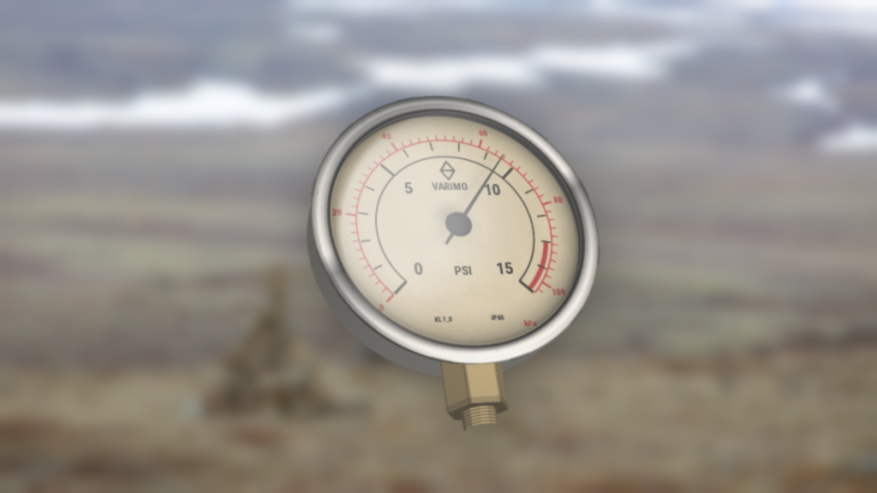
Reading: 9.5psi
